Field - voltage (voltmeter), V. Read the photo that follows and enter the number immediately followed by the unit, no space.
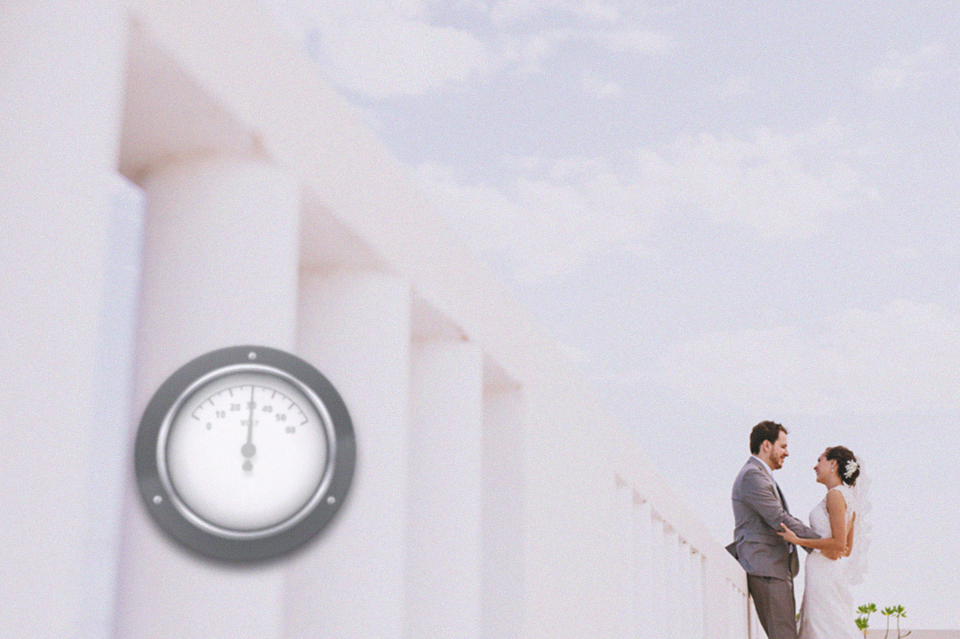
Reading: 30V
